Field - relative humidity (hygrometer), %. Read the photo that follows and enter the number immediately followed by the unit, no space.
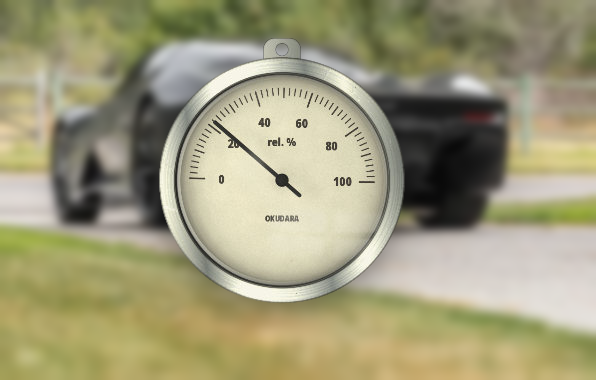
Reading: 22%
